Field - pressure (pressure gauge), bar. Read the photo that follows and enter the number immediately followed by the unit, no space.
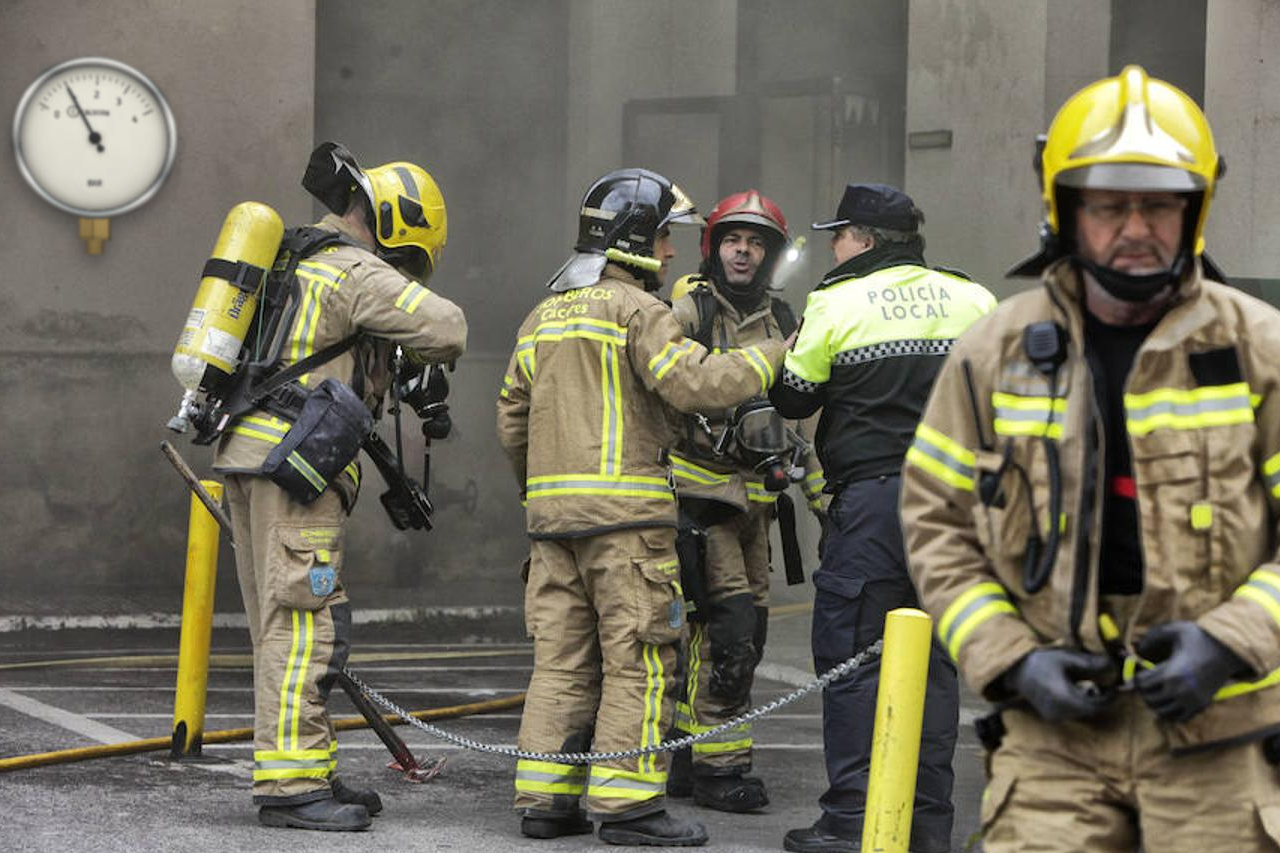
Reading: 1bar
